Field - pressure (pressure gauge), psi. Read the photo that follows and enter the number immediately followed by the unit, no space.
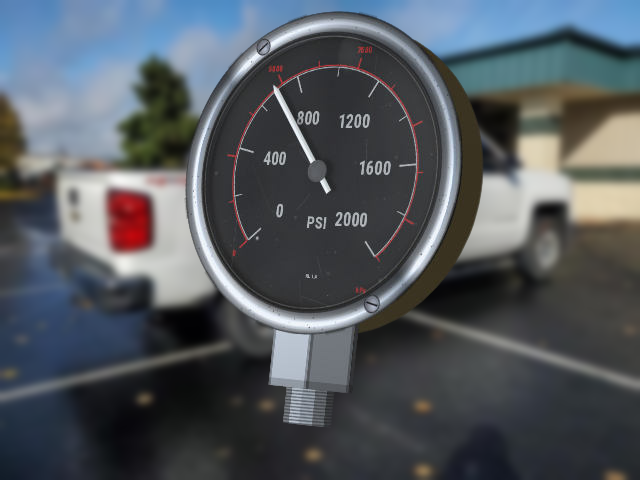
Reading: 700psi
